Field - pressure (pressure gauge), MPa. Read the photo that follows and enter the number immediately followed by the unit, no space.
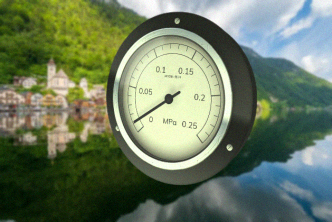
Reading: 0.01MPa
